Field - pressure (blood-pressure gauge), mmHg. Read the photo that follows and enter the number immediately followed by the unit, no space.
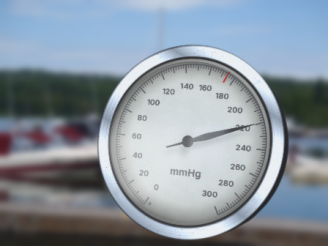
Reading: 220mmHg
